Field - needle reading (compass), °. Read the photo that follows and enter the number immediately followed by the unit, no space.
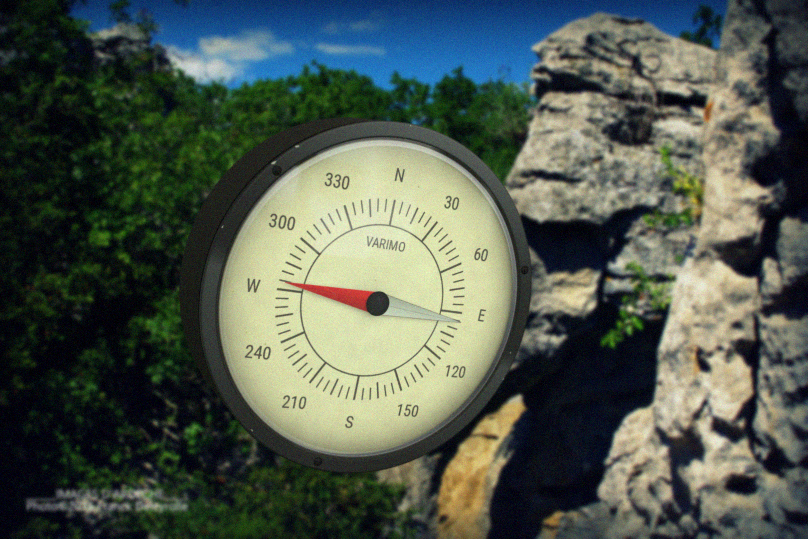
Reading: 275°
